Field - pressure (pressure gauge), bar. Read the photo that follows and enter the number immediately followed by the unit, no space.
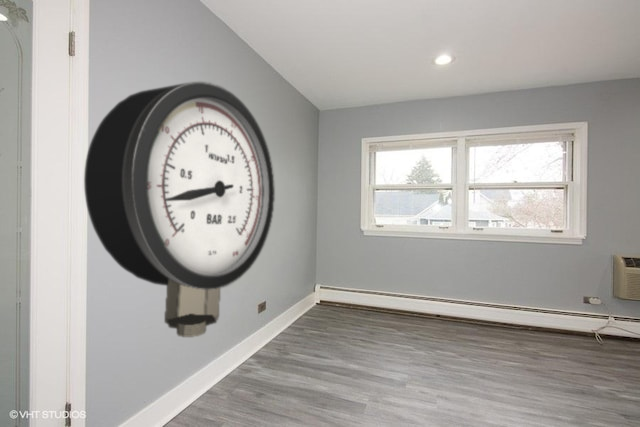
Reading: 0.25bar
